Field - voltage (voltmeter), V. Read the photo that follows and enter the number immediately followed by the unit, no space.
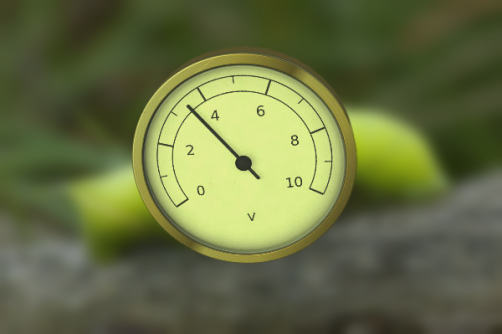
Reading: 3.5V
